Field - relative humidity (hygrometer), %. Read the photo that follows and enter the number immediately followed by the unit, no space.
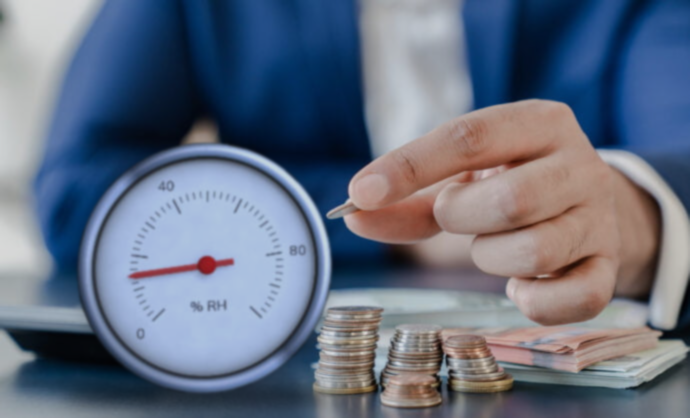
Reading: 14%
